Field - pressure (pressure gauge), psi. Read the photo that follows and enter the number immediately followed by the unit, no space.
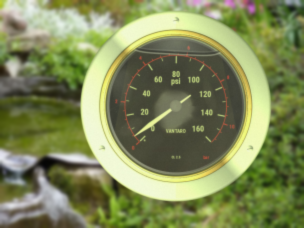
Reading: 5psi
